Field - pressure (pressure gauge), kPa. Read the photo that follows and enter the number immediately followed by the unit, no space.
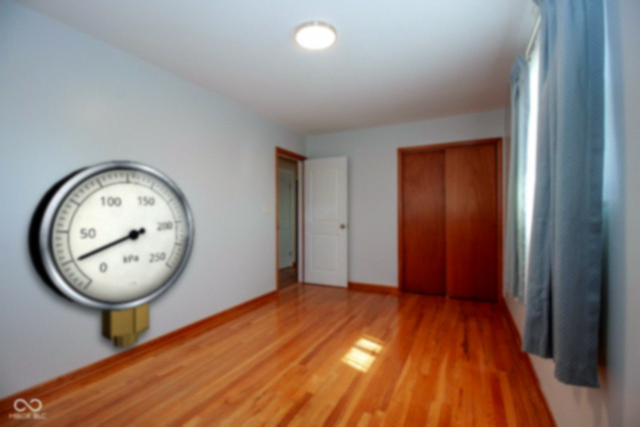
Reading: 25kPa
